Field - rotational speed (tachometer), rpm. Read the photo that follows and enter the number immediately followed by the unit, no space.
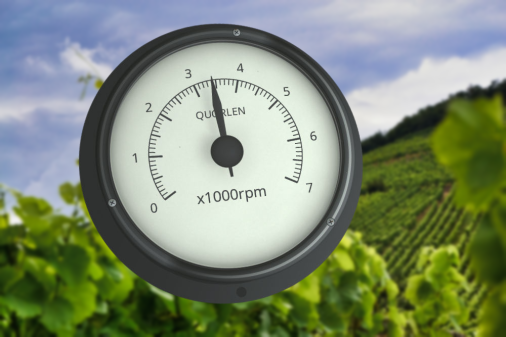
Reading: 3400rpm
